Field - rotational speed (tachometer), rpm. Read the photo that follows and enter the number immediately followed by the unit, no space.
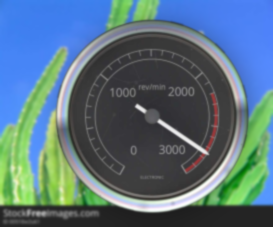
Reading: 2750rpm
